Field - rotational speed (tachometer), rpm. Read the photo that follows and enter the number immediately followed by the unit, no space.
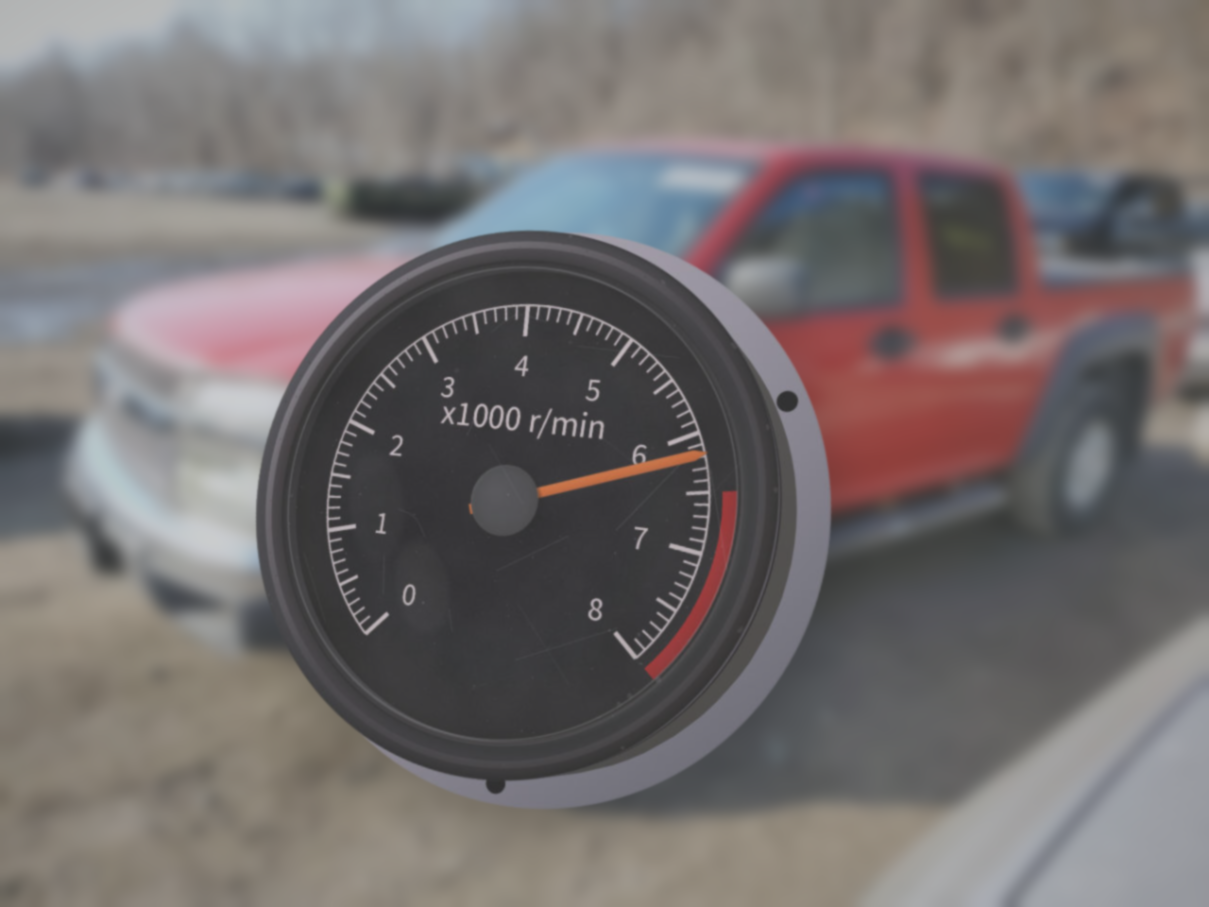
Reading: 6200rpm
